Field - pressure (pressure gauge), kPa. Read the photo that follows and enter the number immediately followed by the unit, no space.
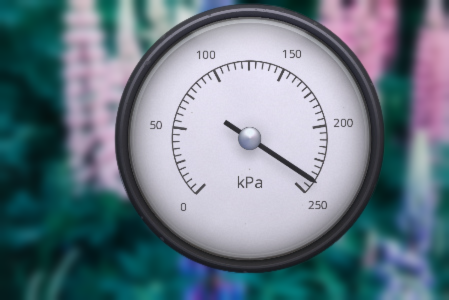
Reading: 240kPa
